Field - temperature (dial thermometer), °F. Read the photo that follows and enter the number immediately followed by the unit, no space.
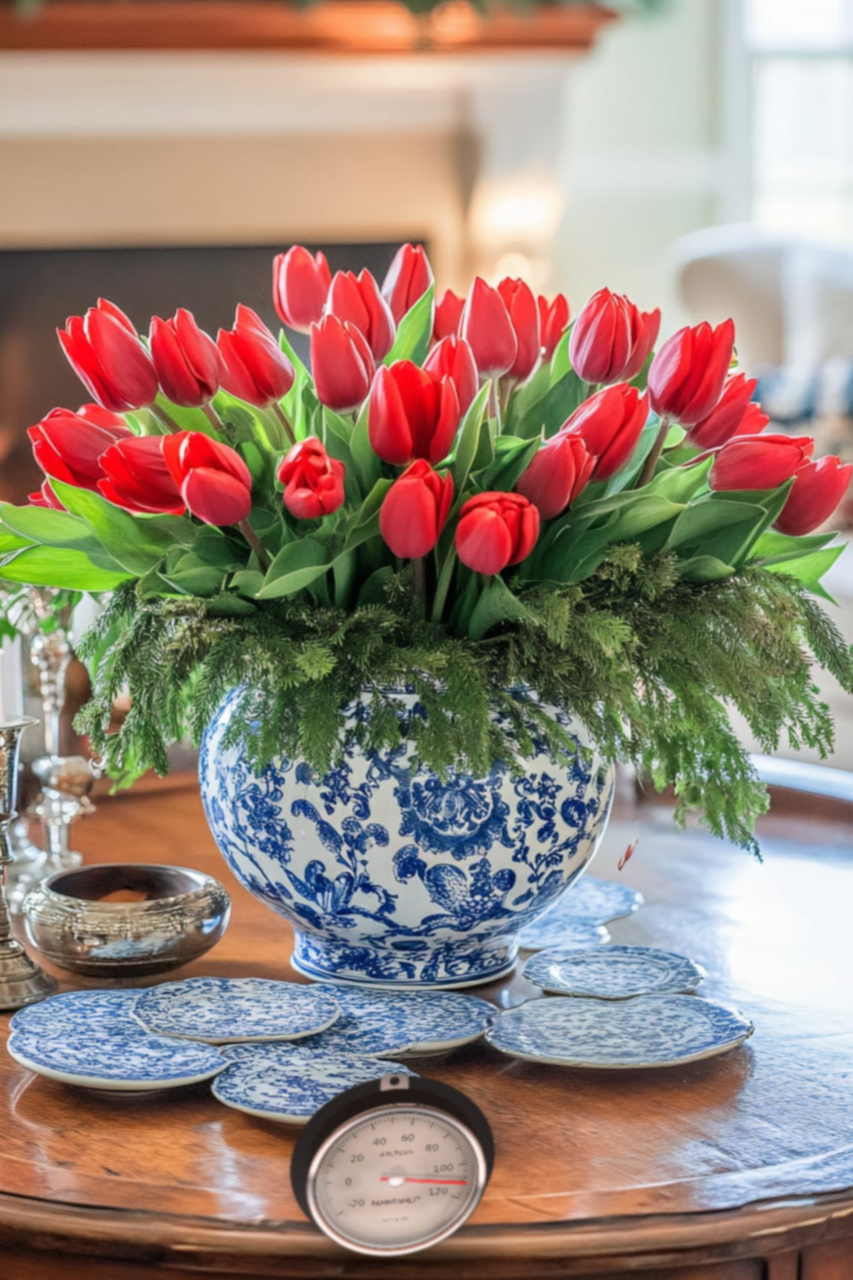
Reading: 110°F
